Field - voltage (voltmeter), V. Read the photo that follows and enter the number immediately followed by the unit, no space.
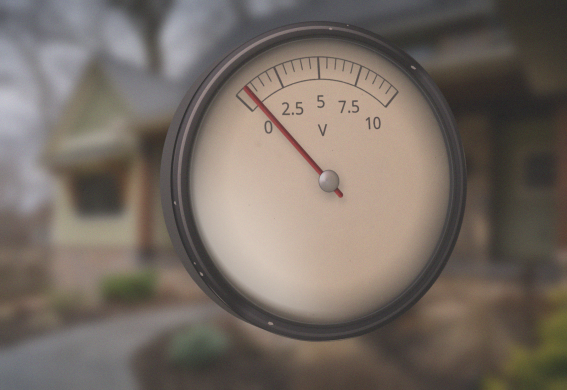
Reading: 0.5V
